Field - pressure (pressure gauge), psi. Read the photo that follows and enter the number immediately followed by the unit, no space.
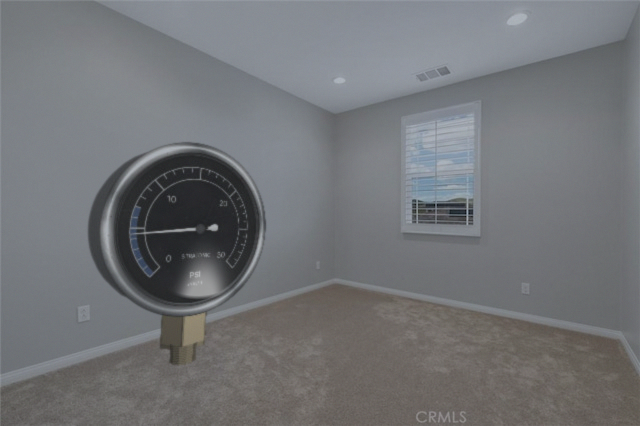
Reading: 4.5psi
